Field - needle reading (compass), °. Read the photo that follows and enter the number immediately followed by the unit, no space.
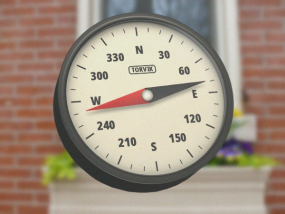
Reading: 260°
